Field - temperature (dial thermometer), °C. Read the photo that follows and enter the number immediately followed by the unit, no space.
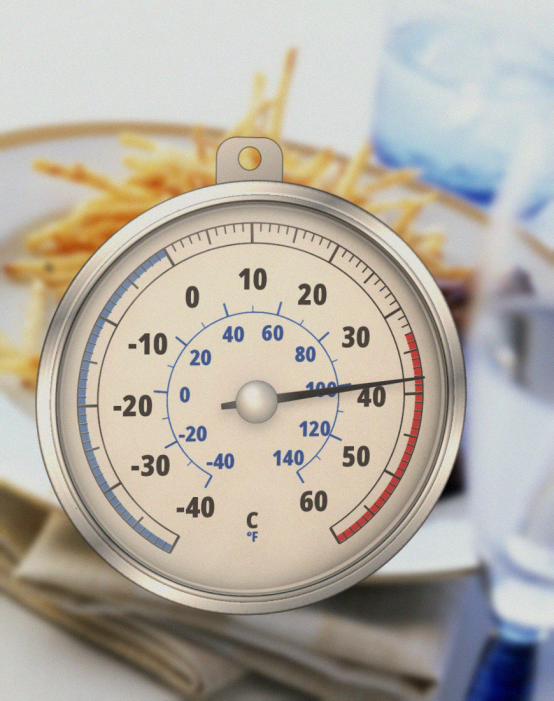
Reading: 38°C
